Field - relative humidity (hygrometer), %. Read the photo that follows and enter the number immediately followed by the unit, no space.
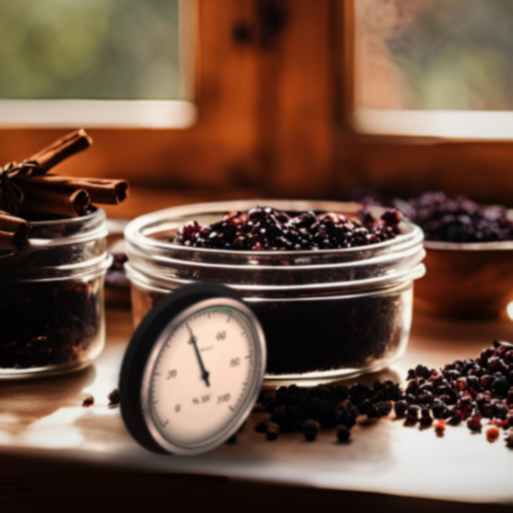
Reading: 40%
